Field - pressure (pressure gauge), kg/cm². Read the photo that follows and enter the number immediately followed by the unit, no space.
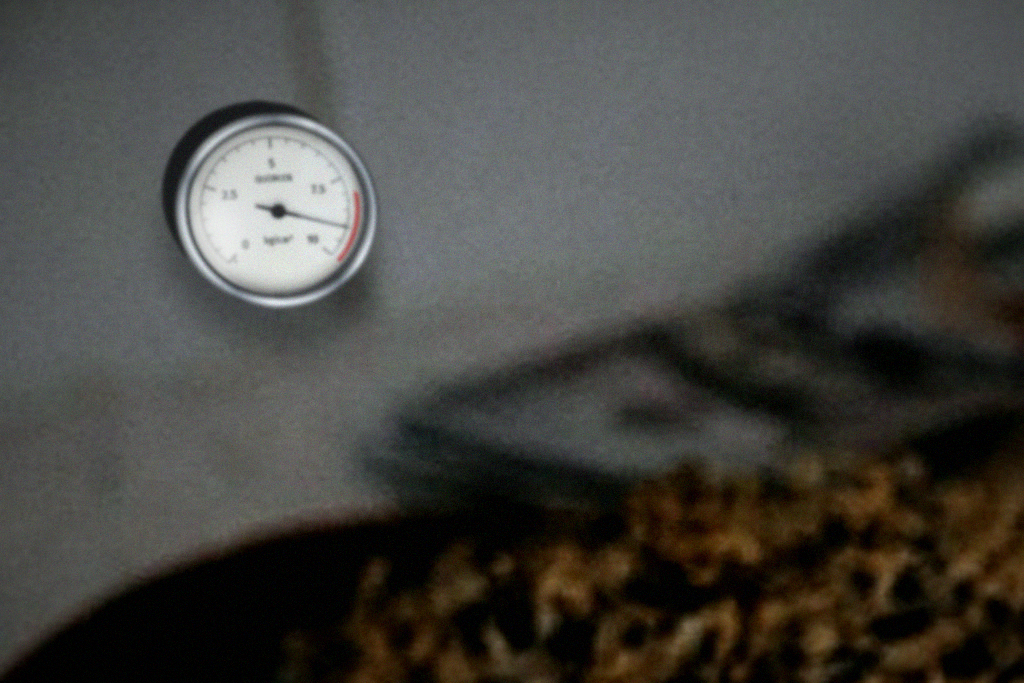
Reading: 9kg/cm²
